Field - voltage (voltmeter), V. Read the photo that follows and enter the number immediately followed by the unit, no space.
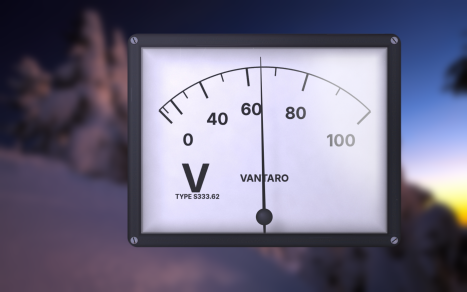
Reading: 65V
